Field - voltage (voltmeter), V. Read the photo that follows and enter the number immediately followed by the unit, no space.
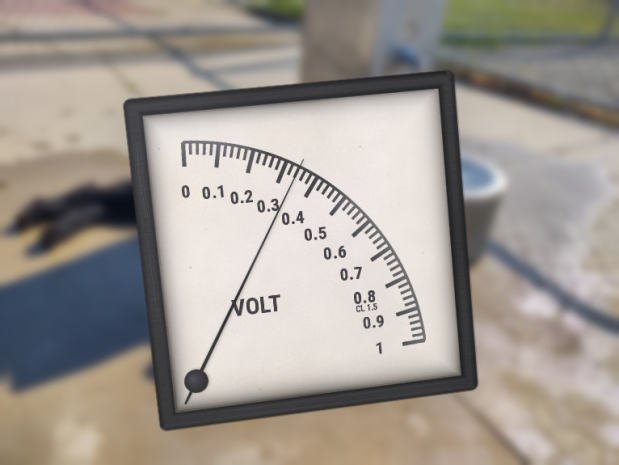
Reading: 0.34V
